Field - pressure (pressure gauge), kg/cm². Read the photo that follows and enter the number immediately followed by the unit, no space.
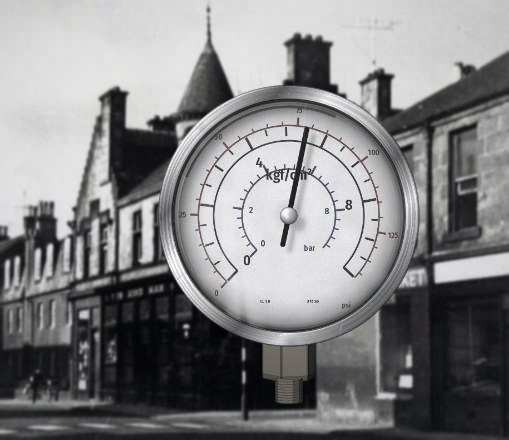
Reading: 5.5kg/cm²
